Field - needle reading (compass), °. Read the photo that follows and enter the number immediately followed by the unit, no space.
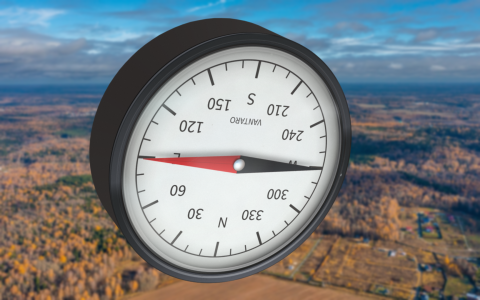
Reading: 90°
